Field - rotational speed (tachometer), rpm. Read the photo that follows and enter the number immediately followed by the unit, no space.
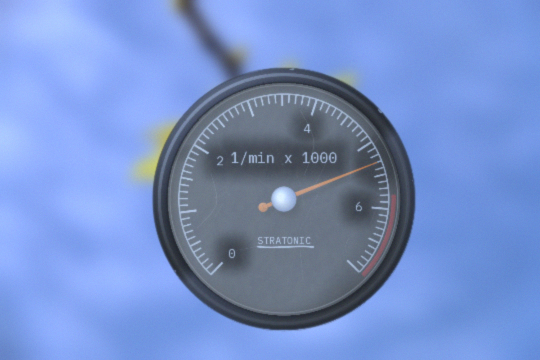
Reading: 5300rpm
